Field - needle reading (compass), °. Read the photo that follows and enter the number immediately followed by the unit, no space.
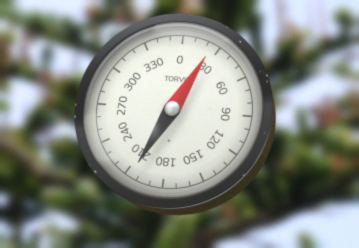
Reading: 25°
